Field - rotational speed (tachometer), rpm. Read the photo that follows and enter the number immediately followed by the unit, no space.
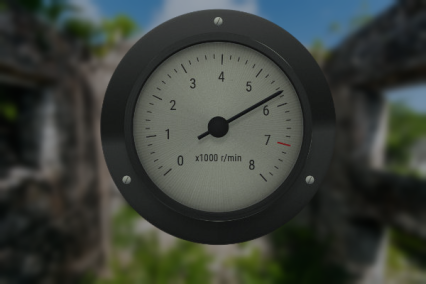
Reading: 5700rpm
